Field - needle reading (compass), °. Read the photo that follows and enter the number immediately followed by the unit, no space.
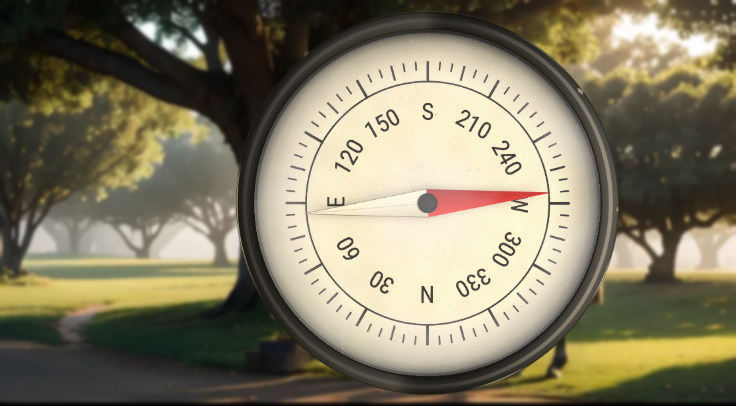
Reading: 265°
